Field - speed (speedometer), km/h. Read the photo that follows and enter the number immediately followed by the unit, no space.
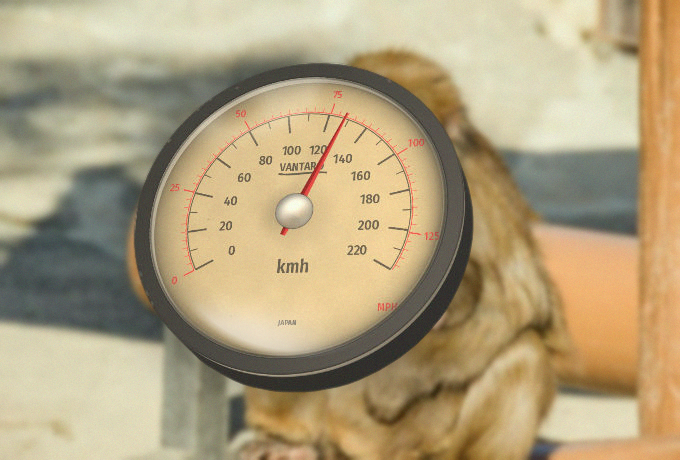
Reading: 130km/h
